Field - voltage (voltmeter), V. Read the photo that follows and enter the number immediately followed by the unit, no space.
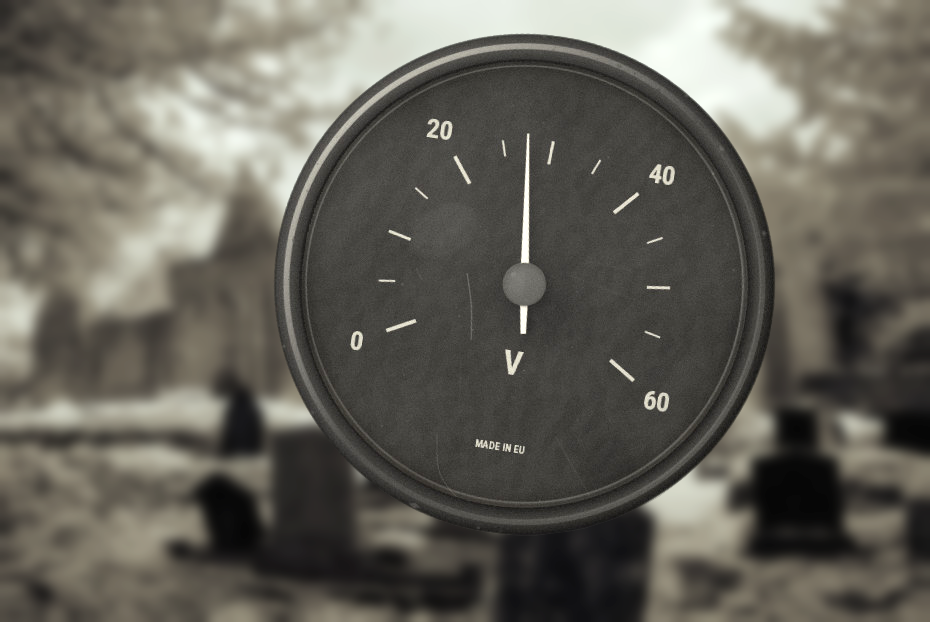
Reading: 27.5V
